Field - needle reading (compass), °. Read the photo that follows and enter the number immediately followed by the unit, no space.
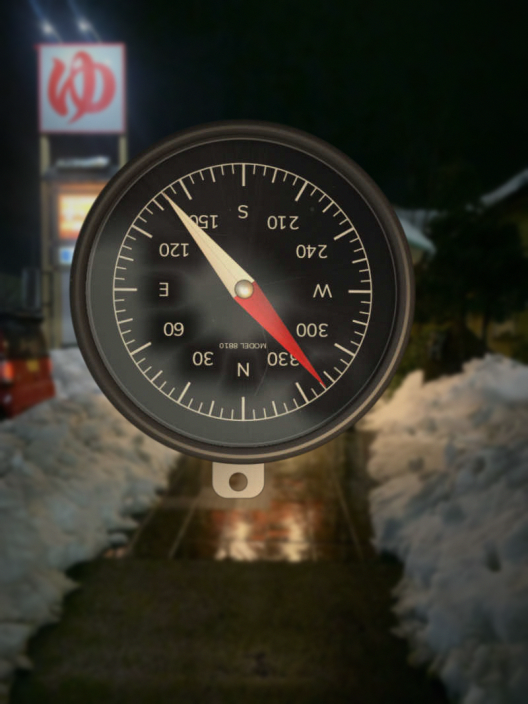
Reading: 320°
